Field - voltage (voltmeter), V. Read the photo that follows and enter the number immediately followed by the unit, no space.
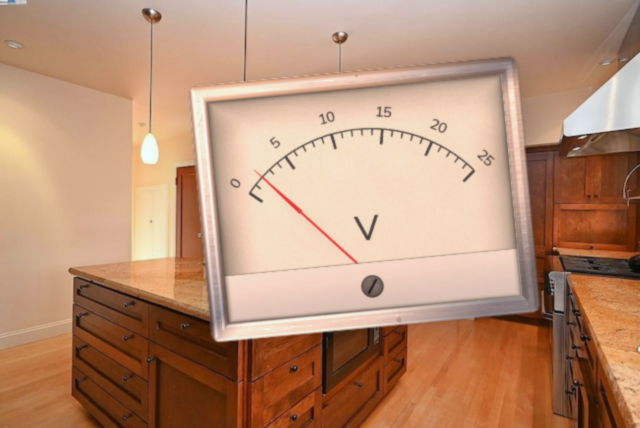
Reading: 2V
